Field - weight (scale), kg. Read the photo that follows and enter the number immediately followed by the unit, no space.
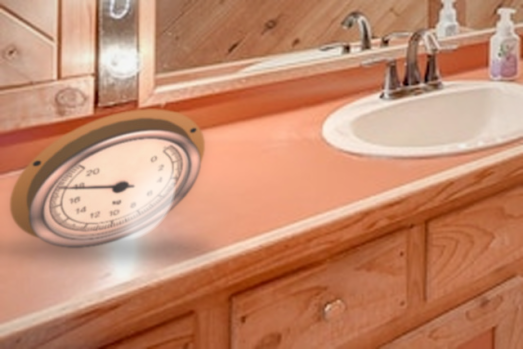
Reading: 18kg
